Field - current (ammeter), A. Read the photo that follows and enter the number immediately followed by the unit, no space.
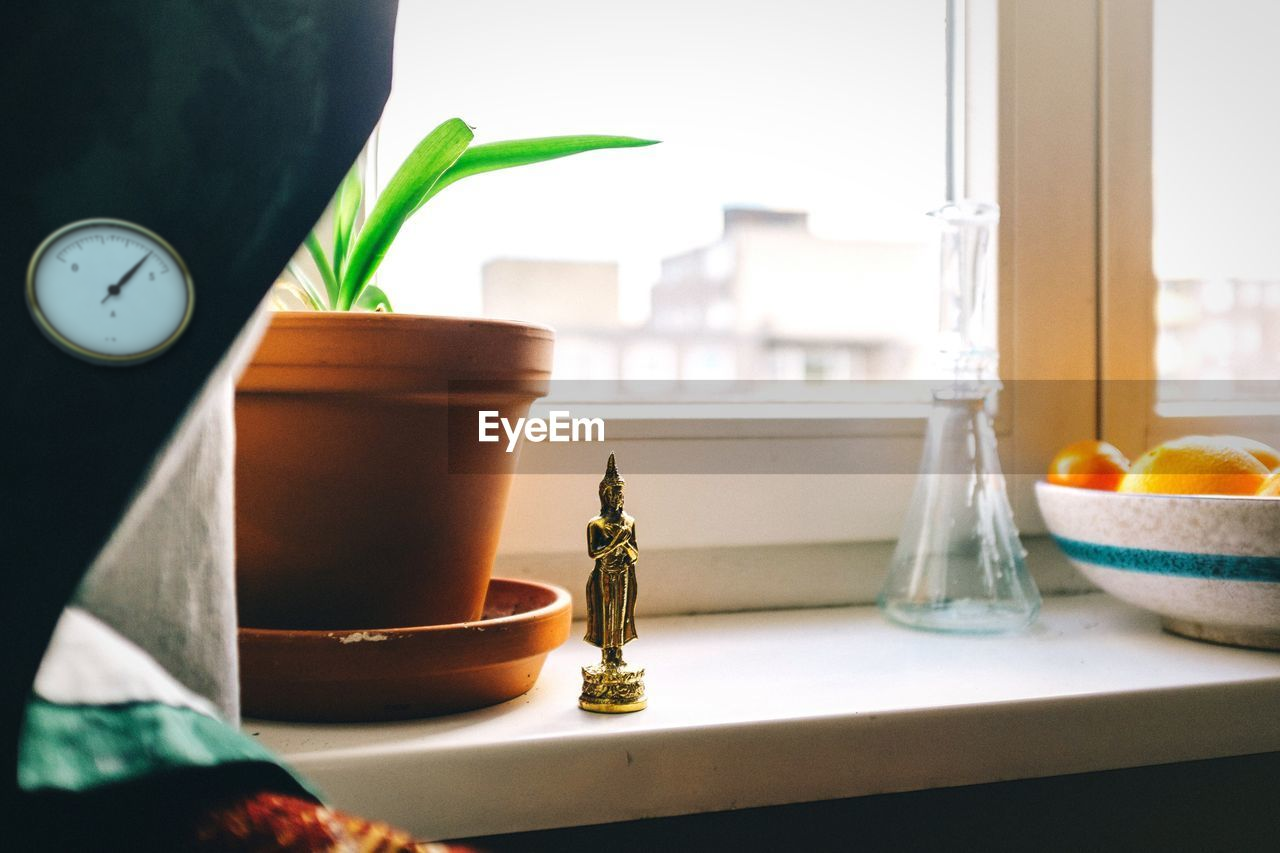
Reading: 4A
